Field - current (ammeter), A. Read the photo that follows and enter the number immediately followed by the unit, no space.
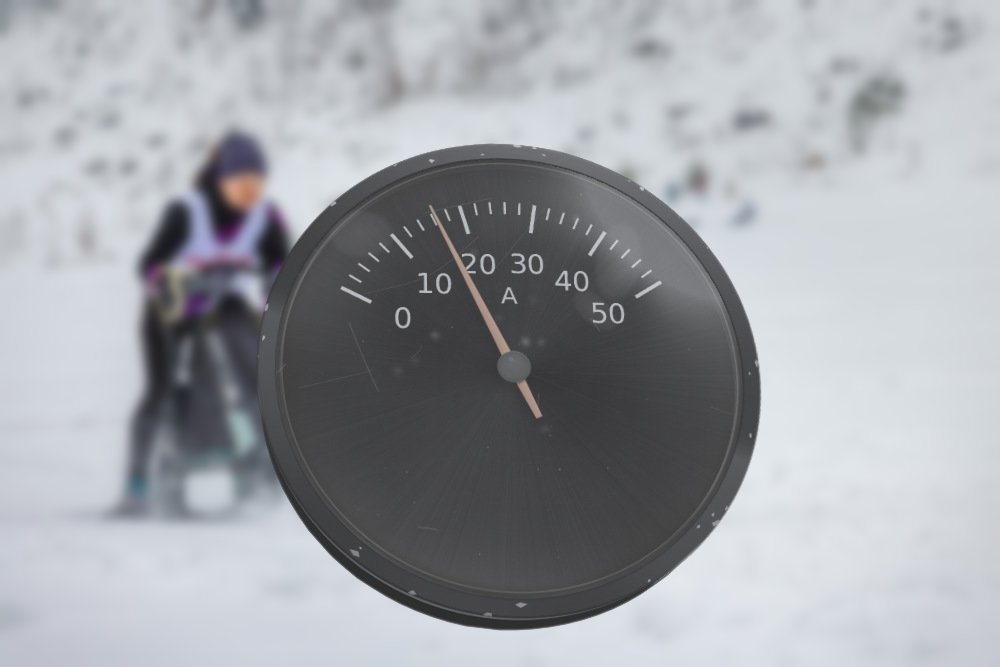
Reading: 16A
